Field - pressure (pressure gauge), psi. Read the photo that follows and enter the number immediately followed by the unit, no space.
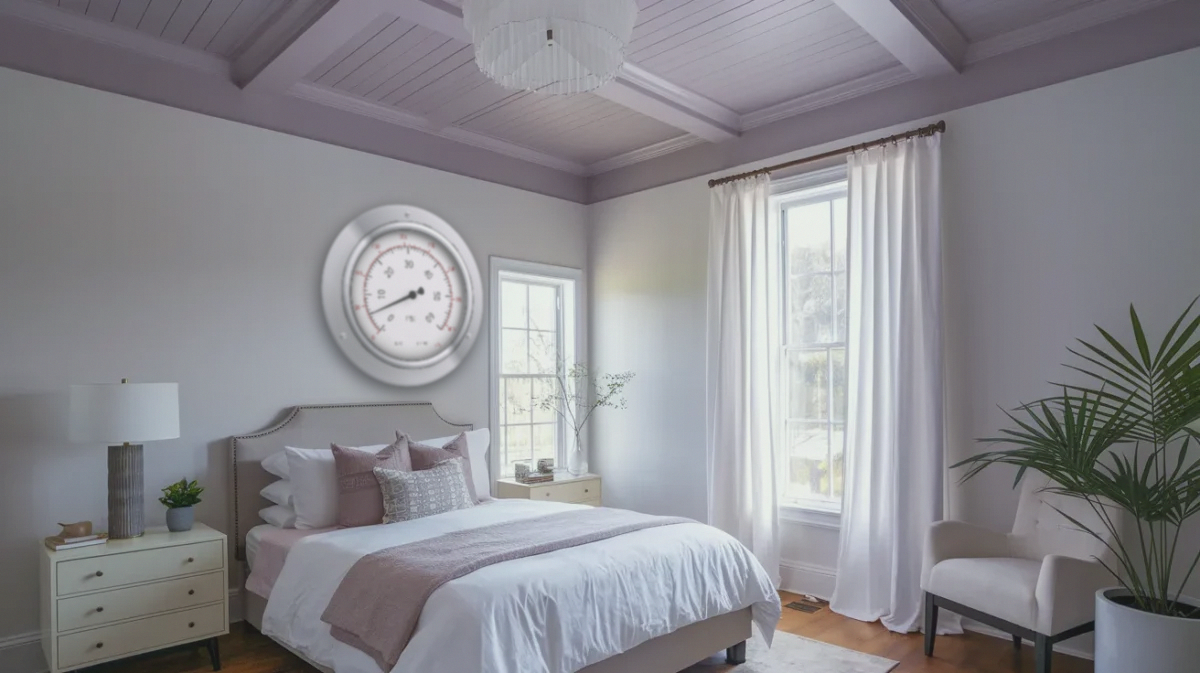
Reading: 5psi
